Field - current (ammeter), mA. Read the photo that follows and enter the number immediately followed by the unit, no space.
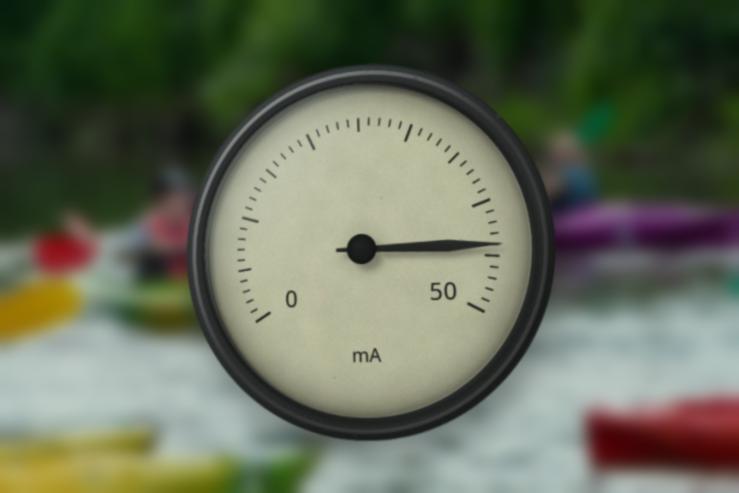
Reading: 44mA
